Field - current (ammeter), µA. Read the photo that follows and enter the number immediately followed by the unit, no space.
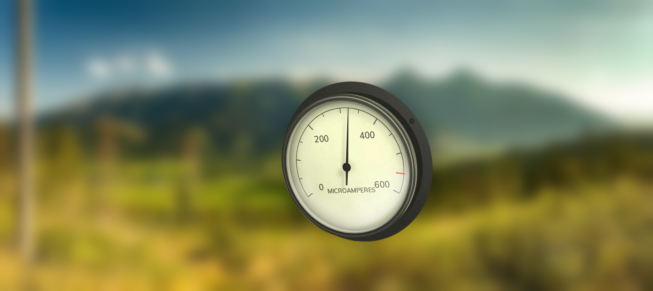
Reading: 325µA
